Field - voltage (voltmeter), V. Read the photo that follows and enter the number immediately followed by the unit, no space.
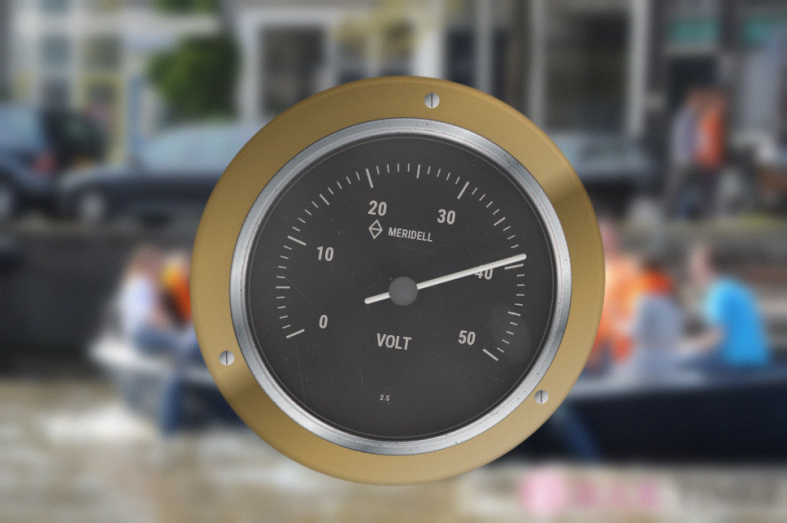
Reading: 39V
